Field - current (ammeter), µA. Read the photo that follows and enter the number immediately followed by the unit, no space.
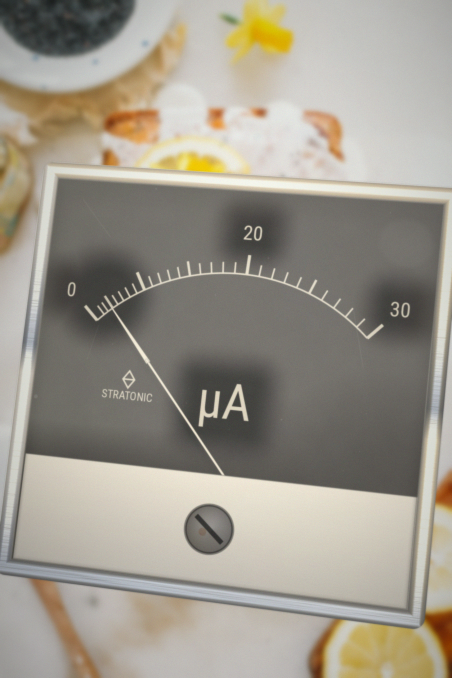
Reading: 5µA
